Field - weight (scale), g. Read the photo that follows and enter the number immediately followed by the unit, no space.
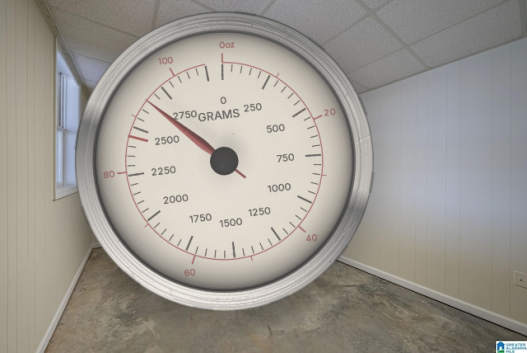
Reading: 2650g
